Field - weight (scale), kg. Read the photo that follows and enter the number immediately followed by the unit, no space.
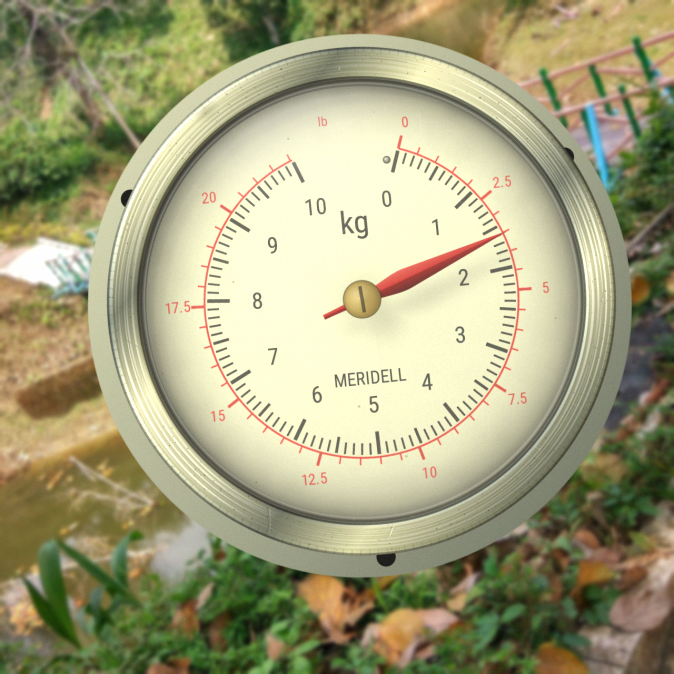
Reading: 1.6kg
